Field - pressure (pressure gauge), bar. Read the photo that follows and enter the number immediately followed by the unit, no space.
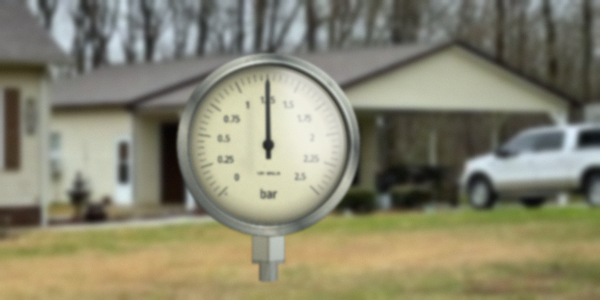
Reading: 1.25bar
